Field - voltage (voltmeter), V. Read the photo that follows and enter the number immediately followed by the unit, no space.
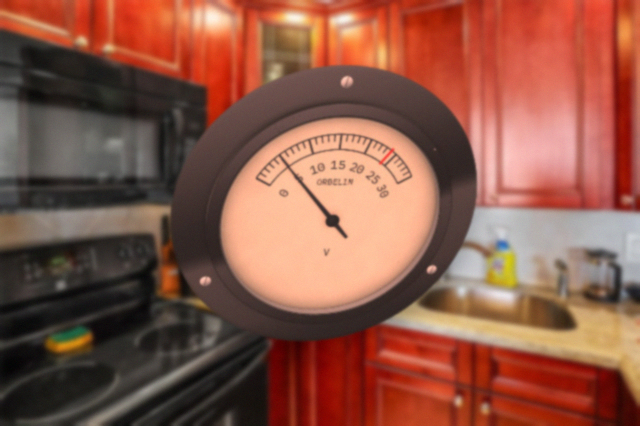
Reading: 5V
